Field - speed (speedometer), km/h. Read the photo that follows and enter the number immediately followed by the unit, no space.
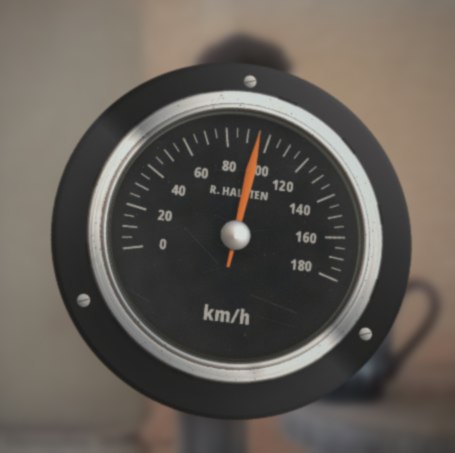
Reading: 95km/h
